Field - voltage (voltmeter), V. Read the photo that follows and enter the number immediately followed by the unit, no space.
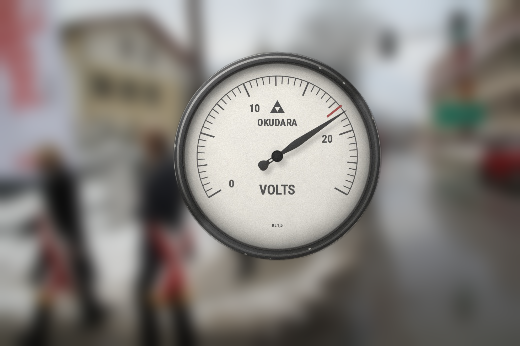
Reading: 18.5V
